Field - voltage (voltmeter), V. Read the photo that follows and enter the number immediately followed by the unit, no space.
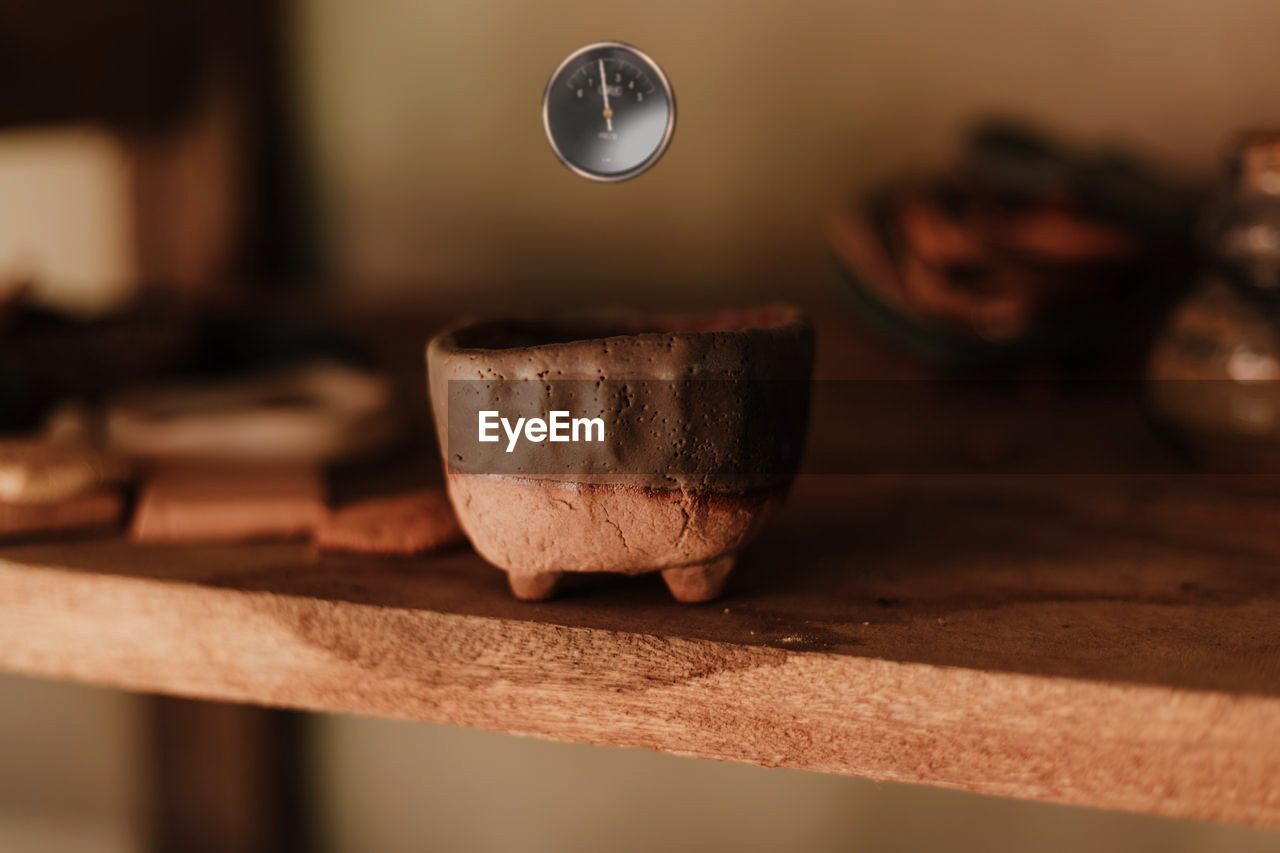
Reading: 2V
